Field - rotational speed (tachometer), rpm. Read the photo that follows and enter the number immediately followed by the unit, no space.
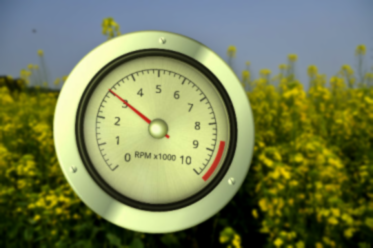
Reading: 3000rpm
